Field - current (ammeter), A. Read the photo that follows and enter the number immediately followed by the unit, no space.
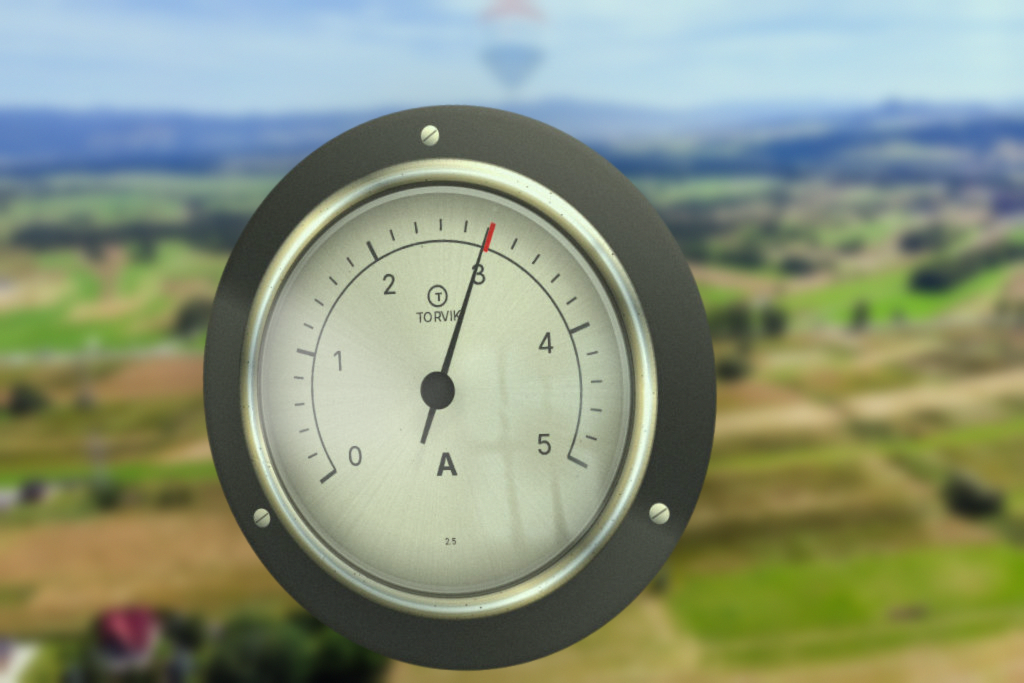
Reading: 3A
